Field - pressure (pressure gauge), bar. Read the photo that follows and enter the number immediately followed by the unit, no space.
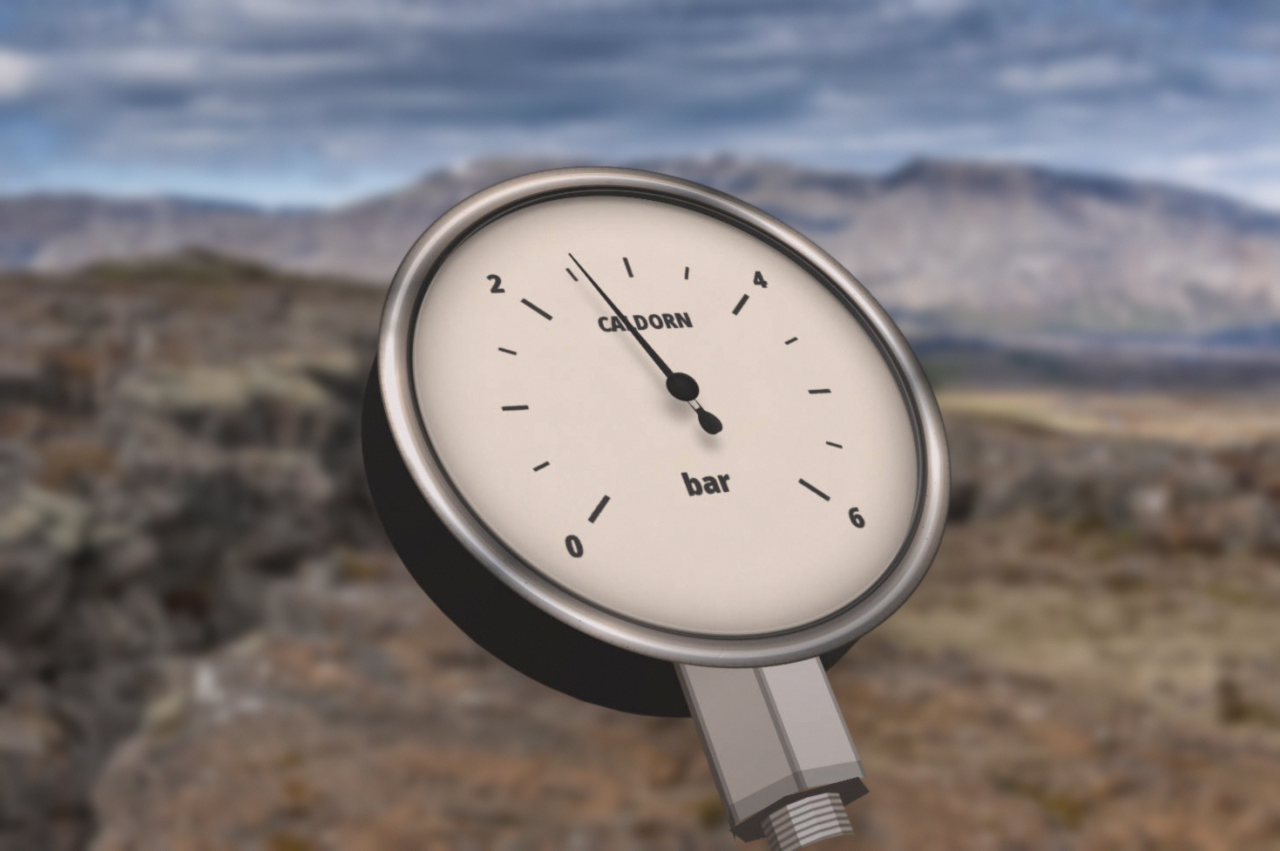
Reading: 2.5bar
